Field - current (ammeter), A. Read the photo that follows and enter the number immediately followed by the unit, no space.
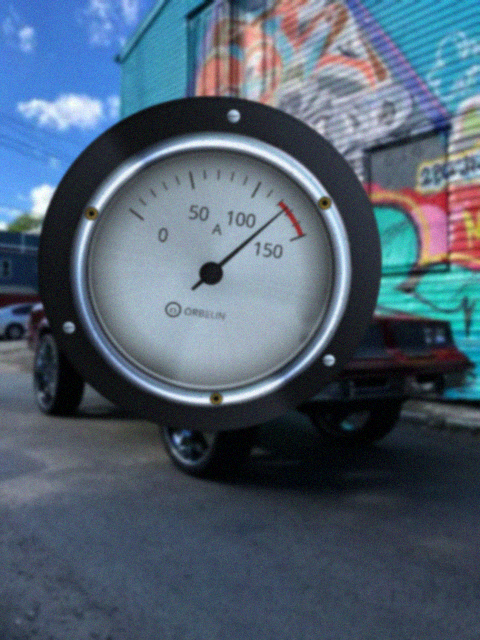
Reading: 125A
